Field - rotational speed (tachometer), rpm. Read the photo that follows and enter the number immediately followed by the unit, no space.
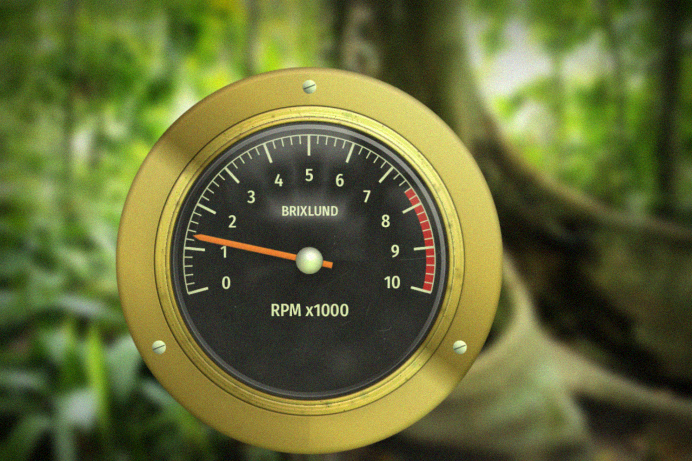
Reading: 1300rpm
